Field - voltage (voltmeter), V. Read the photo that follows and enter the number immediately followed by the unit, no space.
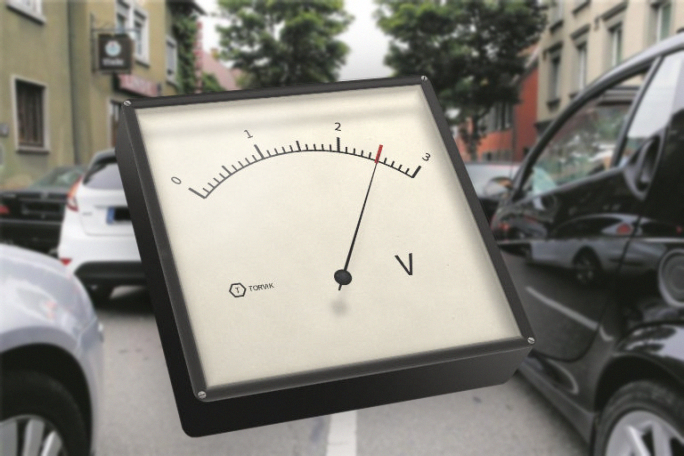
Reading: 2.5V
